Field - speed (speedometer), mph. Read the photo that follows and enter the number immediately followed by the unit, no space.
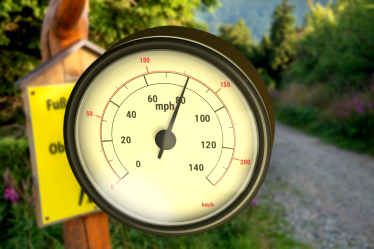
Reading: 80mph
